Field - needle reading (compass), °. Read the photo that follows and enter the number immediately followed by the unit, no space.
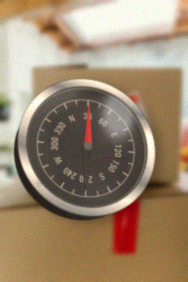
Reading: 30°
